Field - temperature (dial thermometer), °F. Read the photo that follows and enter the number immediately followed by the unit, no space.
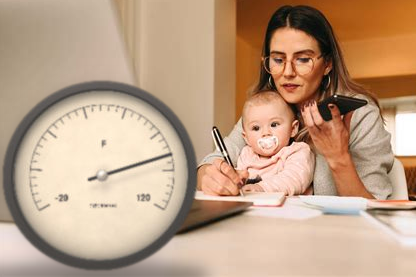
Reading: 92°F
